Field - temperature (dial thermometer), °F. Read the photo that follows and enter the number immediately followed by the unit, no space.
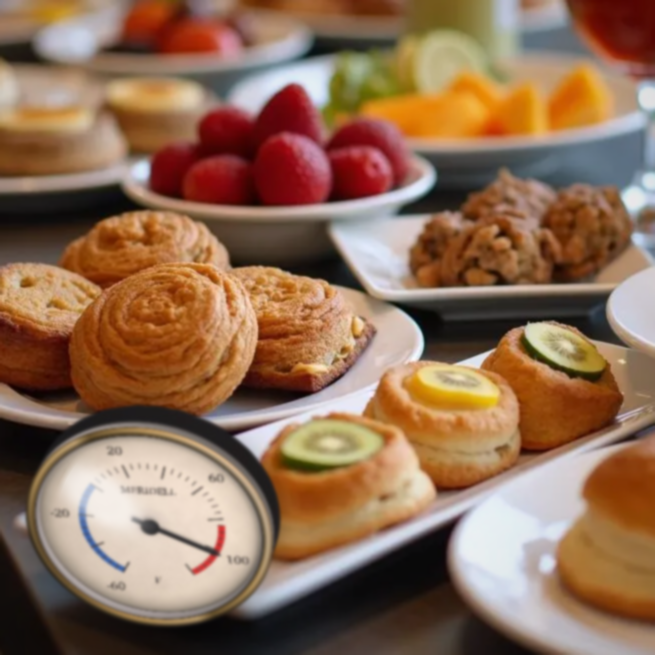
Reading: 100°F
